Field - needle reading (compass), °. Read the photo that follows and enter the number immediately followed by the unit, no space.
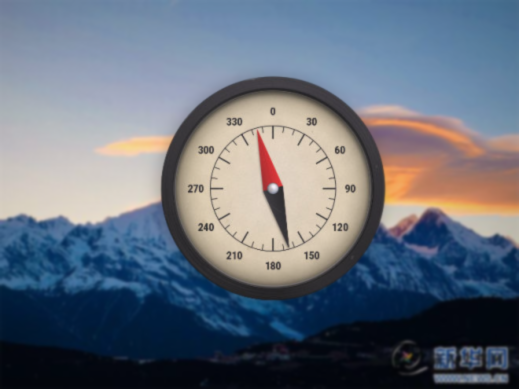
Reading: 345°
